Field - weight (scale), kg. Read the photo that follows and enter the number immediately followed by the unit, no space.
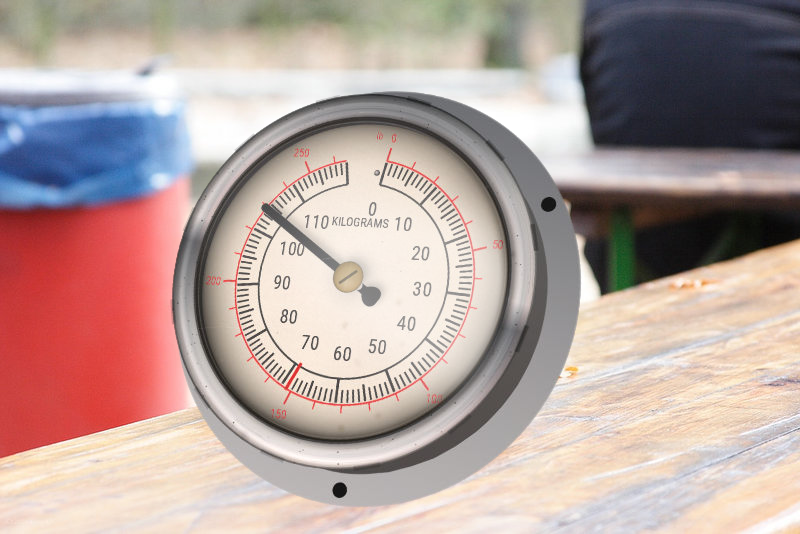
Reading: 104kg
